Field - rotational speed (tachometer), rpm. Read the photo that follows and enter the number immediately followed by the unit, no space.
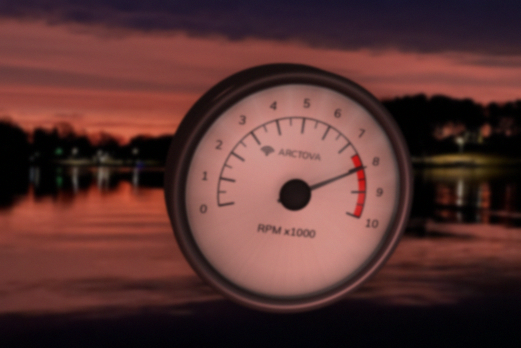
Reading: 8000rpm
